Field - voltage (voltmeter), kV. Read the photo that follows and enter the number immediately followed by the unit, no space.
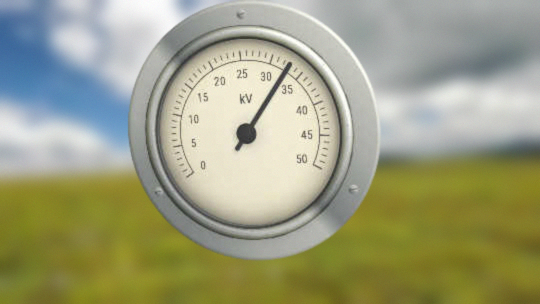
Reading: 33kV
